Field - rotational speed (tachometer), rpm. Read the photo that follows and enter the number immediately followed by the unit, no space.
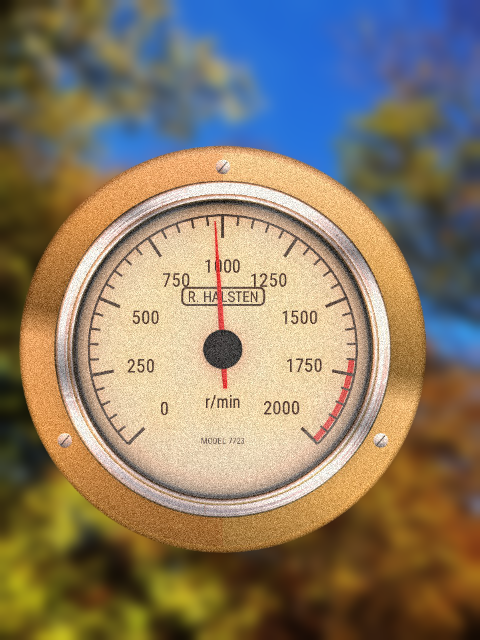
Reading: 975rpm
